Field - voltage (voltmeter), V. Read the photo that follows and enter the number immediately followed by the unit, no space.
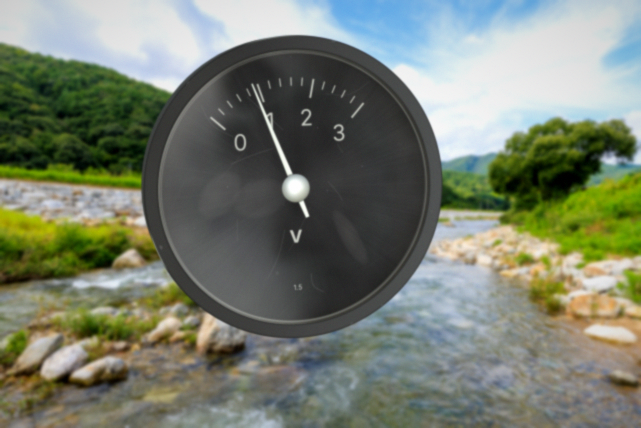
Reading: 0.9V
